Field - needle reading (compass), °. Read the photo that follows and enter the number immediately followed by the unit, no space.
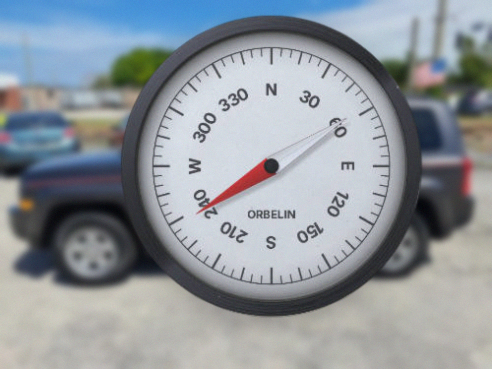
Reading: 237.5°
